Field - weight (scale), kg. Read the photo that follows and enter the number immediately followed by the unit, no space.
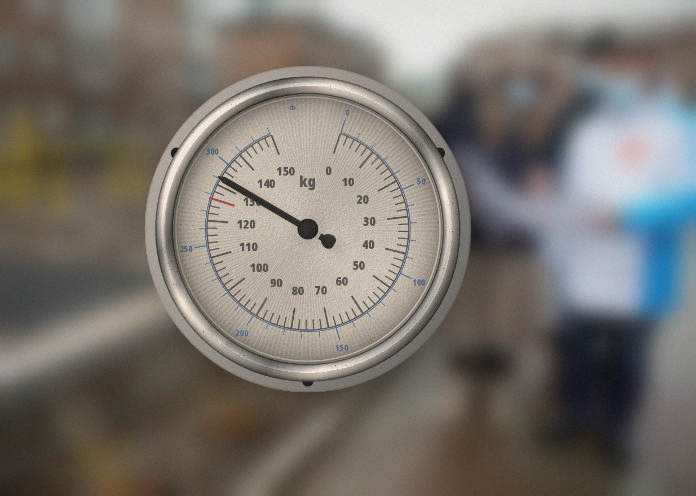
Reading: 132kg
